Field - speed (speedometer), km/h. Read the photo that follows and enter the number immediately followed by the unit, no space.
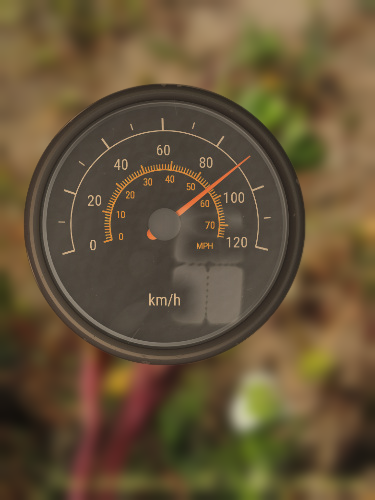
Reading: 90km/h
